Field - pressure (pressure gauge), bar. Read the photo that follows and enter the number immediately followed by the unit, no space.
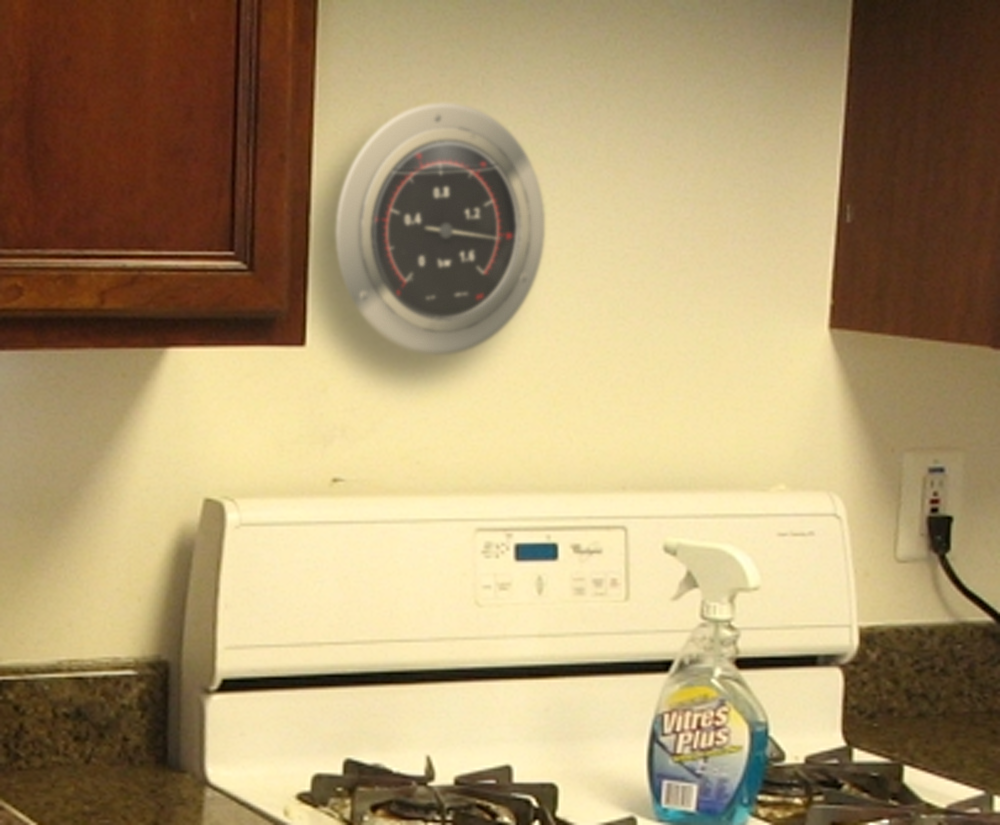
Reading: 1.4bar
